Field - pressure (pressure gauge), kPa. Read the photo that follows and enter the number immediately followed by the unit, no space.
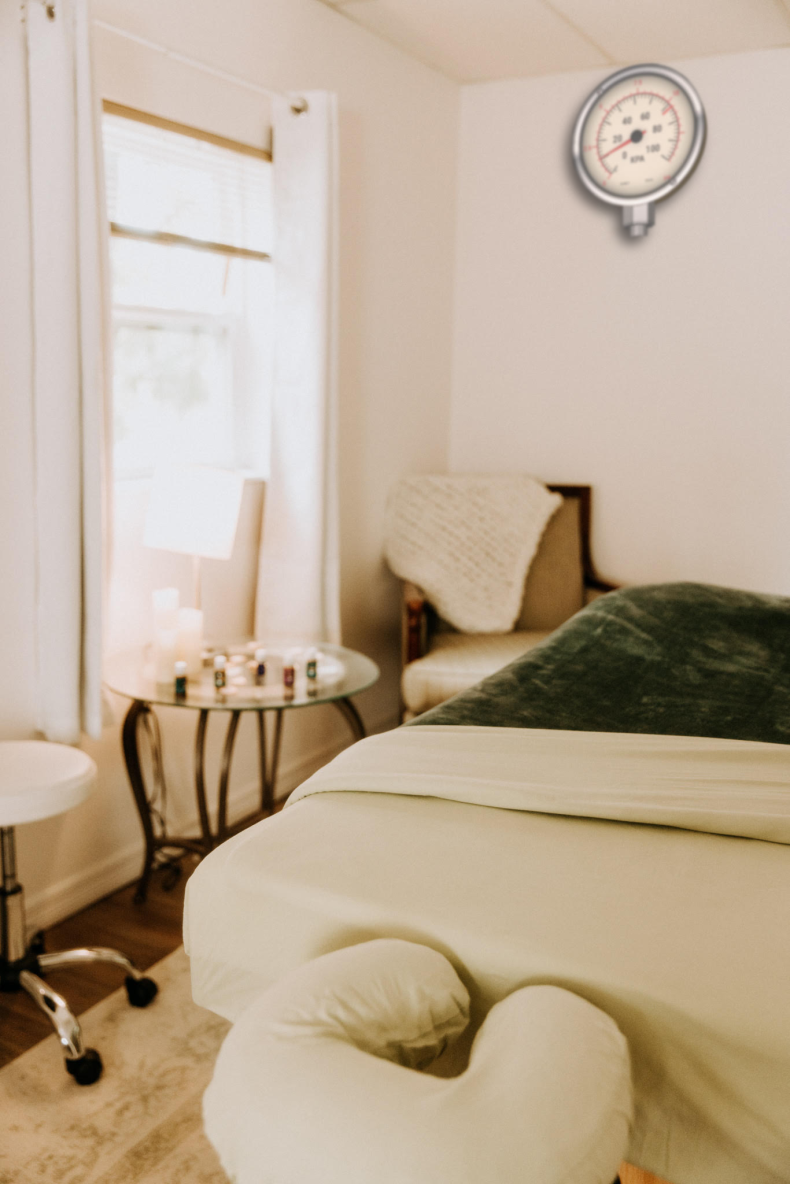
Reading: 10kPa
